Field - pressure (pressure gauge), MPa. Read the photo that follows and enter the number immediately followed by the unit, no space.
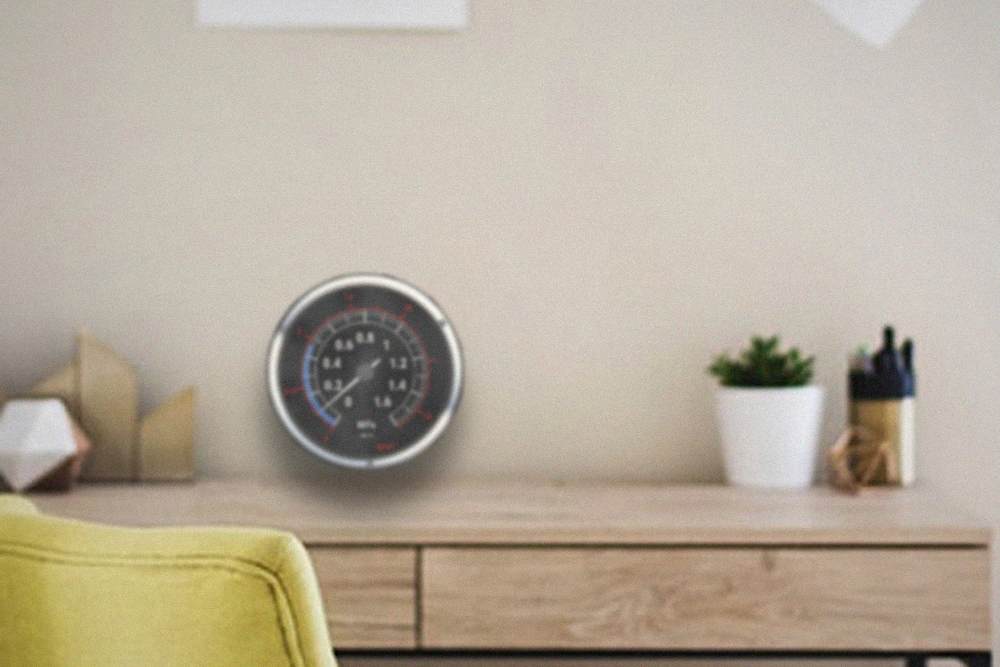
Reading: 0.1MPa
